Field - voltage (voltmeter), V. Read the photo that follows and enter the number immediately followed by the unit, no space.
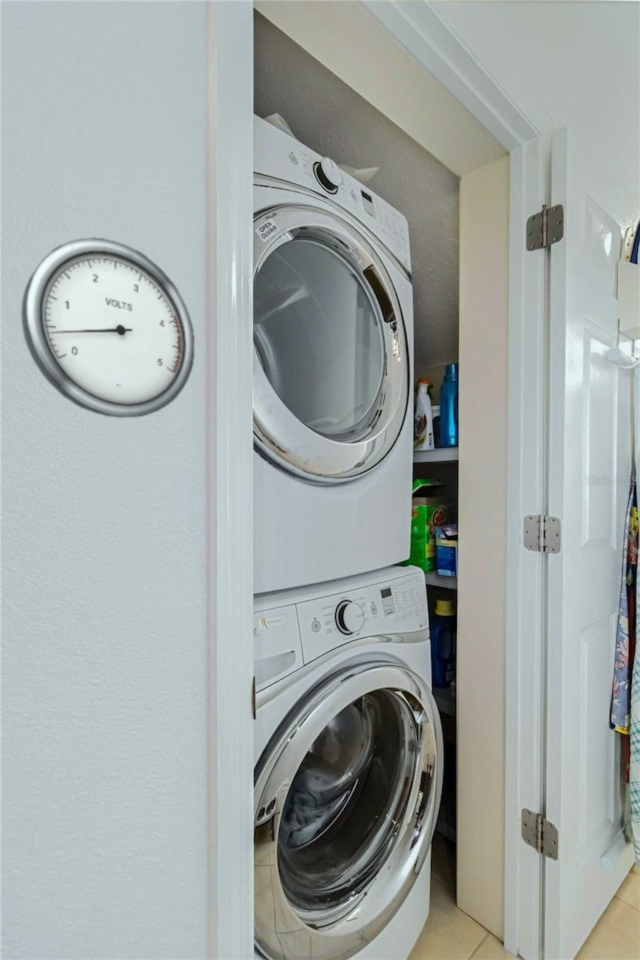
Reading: 0.4V
